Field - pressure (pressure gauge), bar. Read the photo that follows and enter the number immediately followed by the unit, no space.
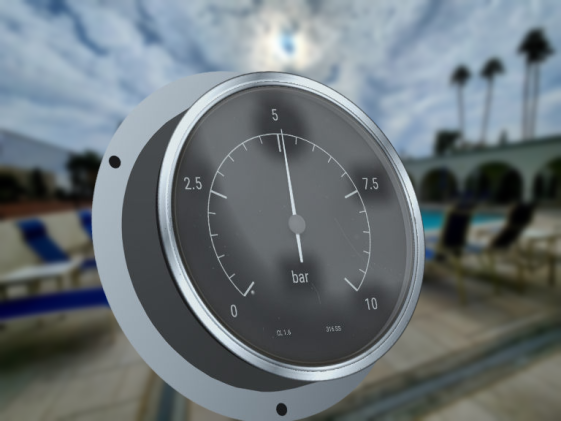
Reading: 5bar
